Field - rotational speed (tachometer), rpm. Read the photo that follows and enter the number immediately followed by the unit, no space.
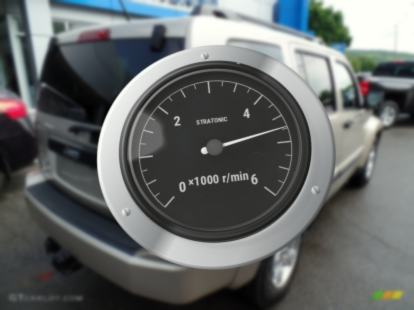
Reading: 4750rpm
